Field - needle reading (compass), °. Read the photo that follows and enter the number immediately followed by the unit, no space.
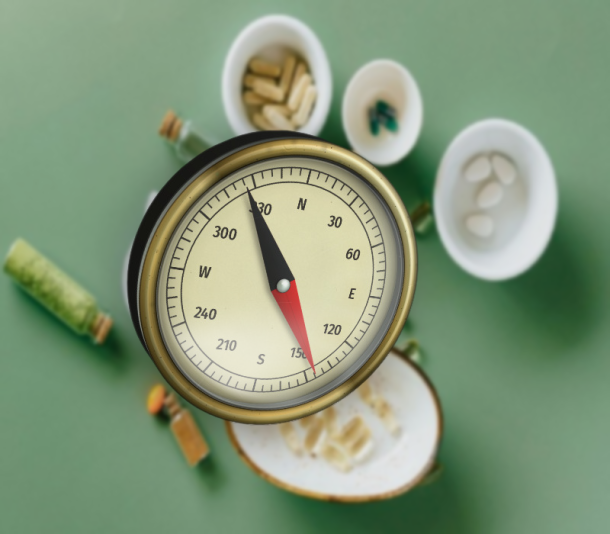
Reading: 145°
